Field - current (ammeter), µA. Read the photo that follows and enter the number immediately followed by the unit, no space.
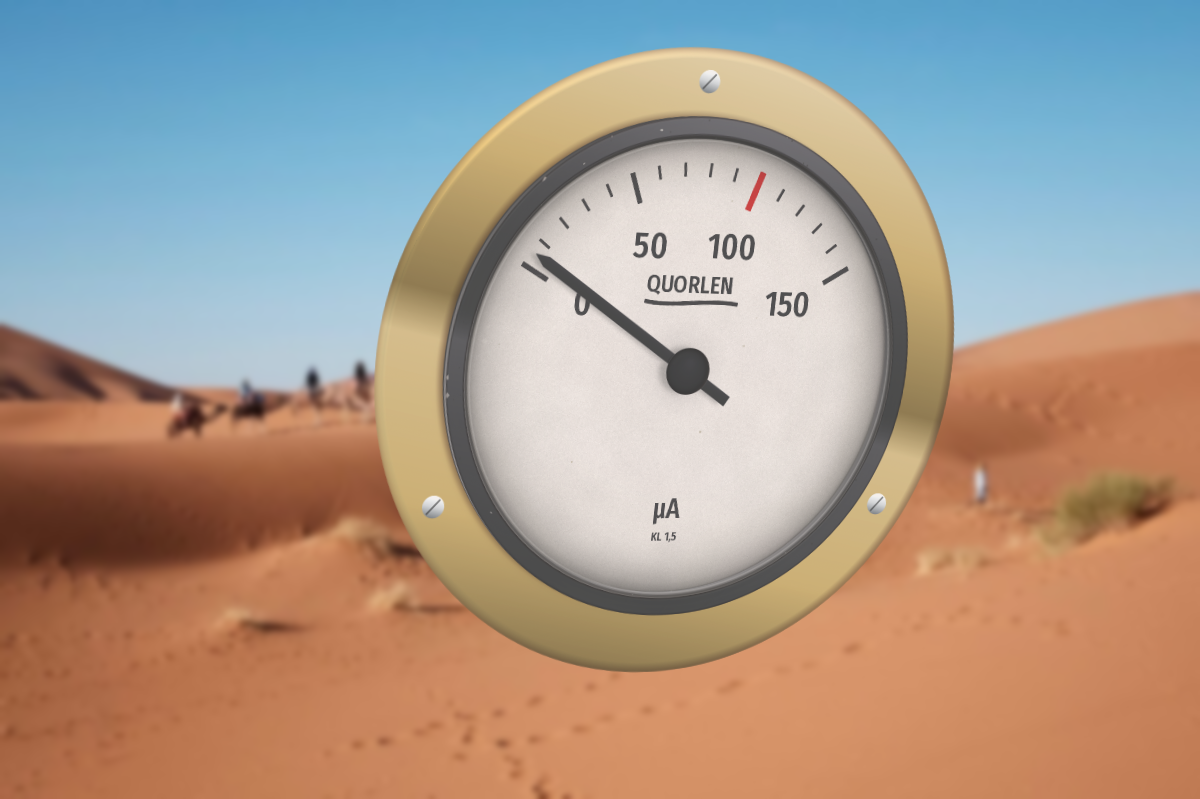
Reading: 5µA
